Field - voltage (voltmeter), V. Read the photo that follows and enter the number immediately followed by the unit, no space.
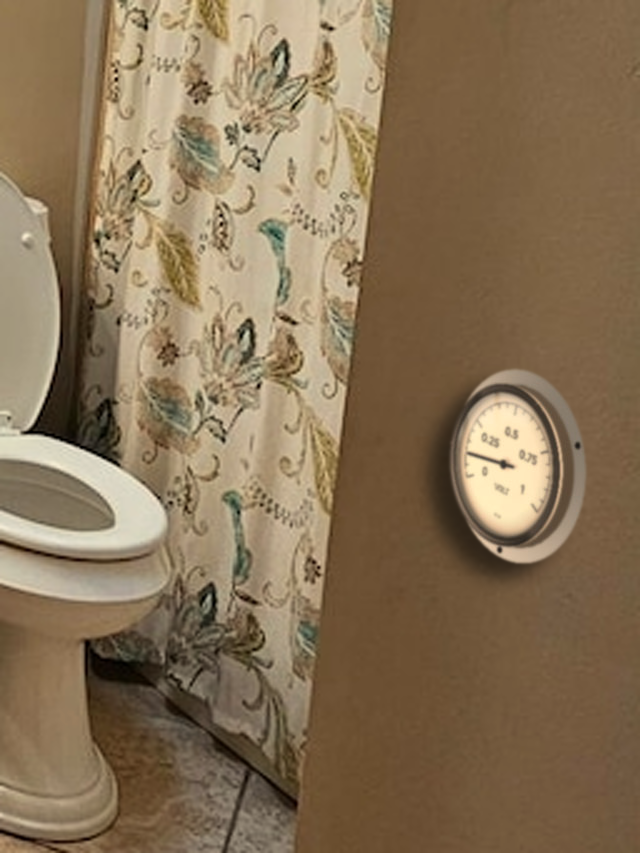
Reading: 0.1V
